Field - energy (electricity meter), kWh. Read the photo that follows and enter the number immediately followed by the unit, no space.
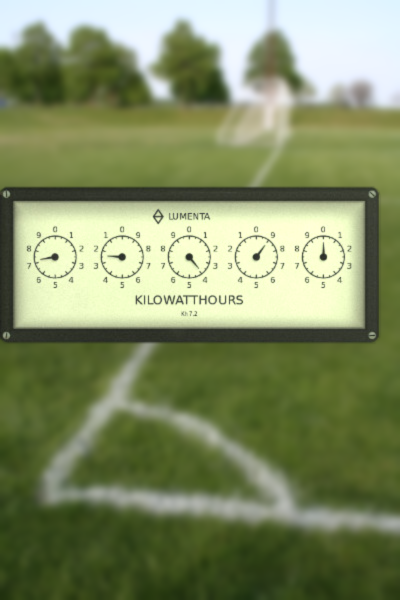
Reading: 72390kWh
